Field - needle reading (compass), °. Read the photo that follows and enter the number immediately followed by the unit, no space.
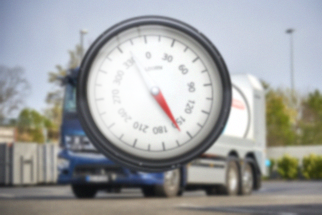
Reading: 157.5°
